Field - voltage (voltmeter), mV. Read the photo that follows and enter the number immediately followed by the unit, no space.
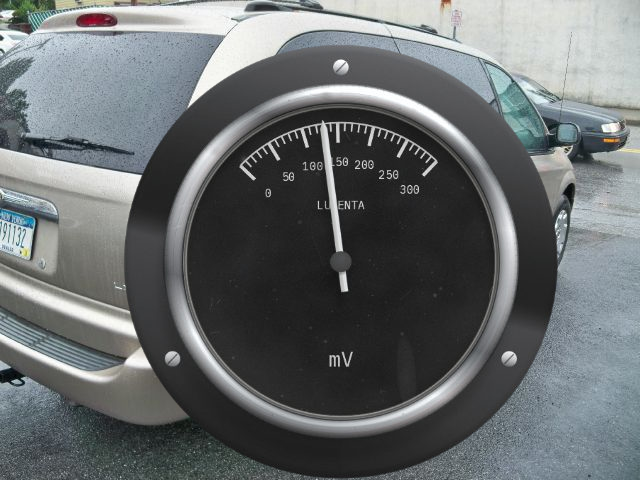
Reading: 130mV
